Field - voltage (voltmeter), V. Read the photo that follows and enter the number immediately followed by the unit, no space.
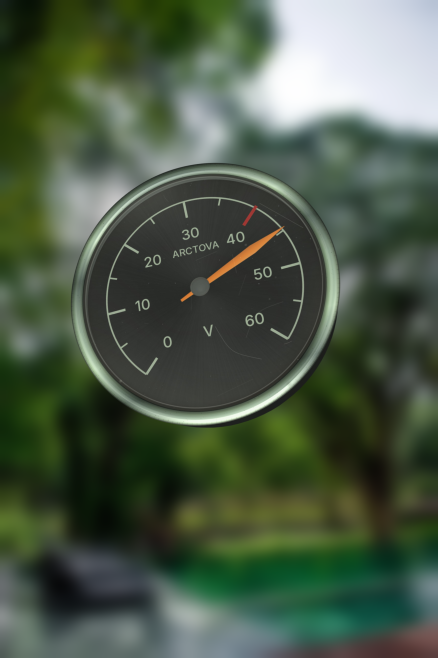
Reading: 45V
